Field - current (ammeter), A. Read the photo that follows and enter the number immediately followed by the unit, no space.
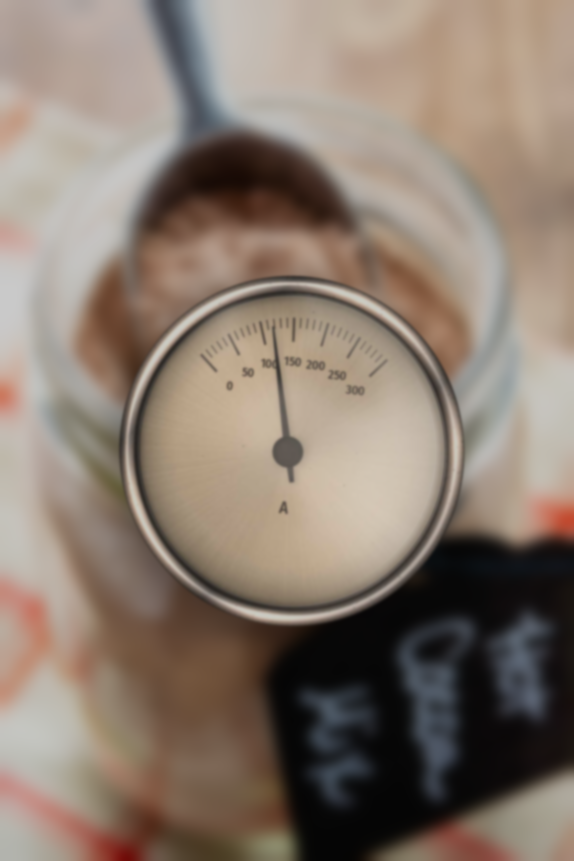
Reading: 120A
